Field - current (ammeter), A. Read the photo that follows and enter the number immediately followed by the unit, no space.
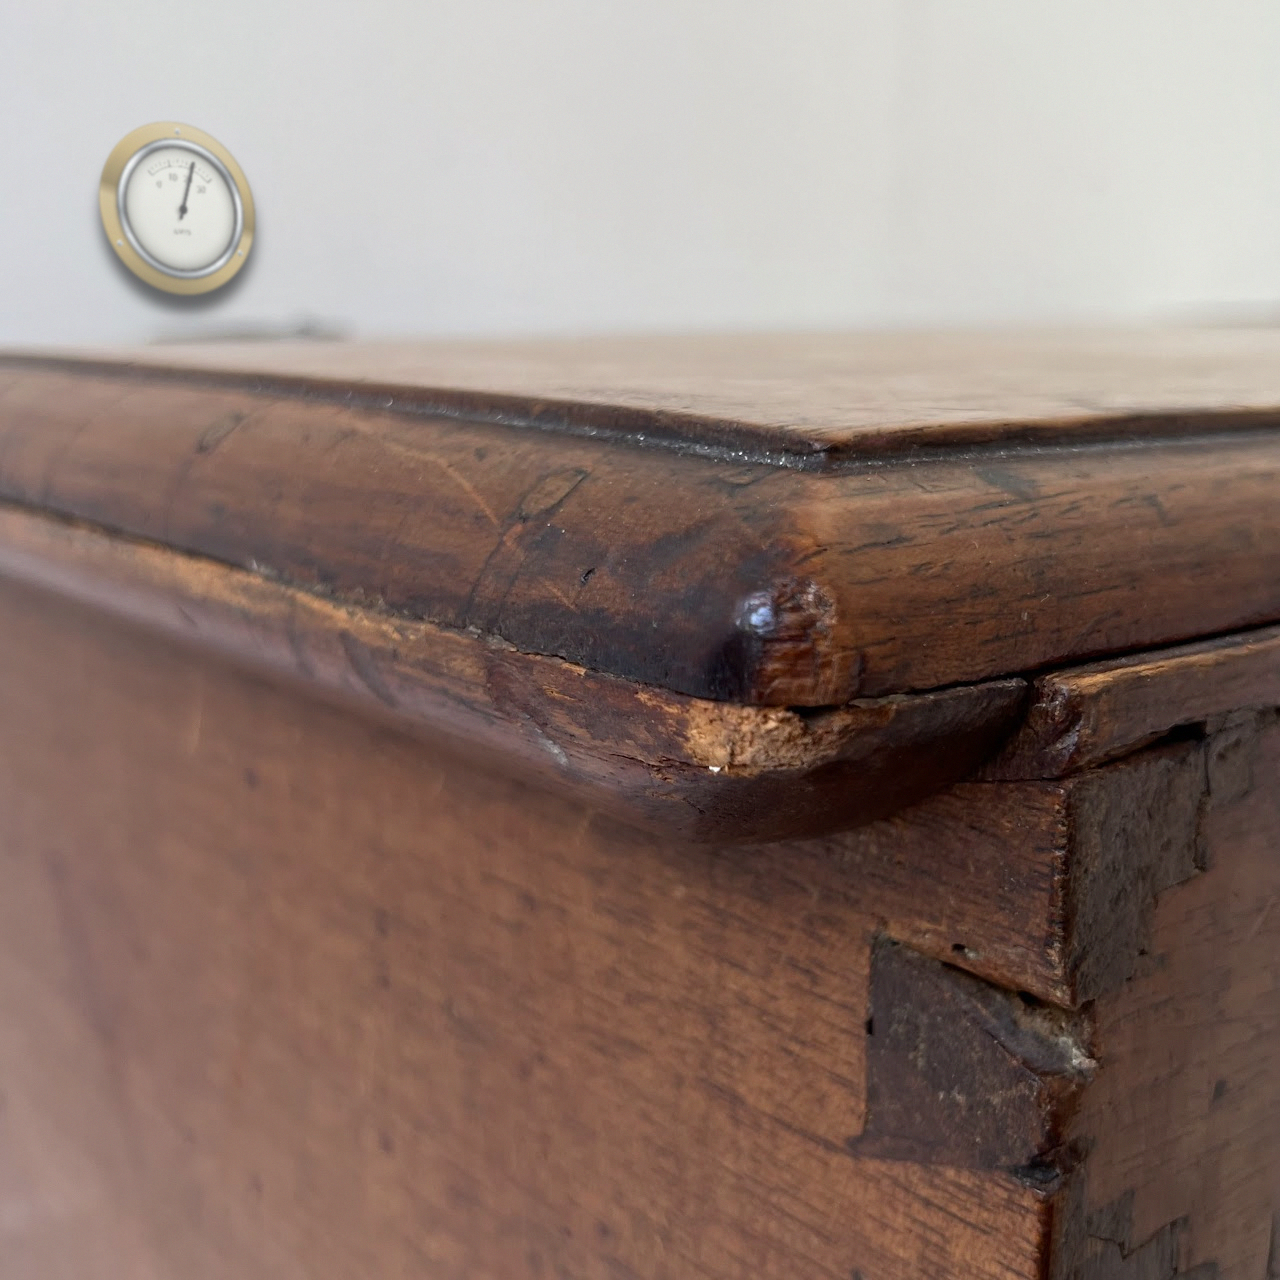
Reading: 20A
